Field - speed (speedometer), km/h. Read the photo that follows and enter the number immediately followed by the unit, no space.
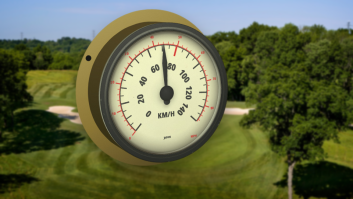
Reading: 70km/h
